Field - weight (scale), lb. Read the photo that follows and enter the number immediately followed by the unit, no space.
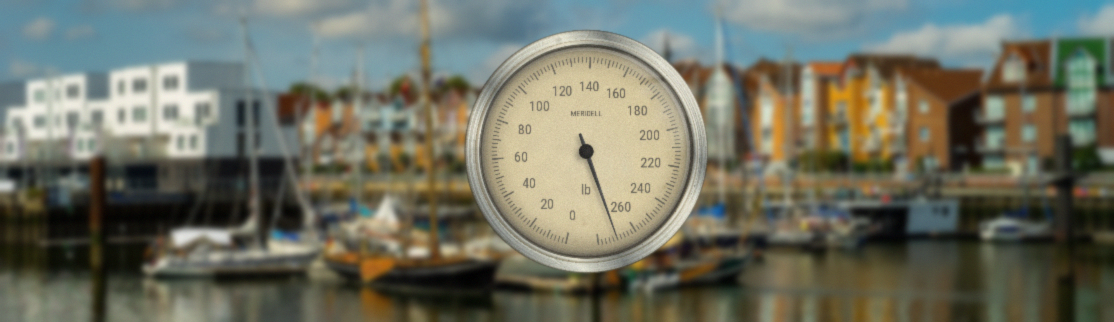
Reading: 270lb
